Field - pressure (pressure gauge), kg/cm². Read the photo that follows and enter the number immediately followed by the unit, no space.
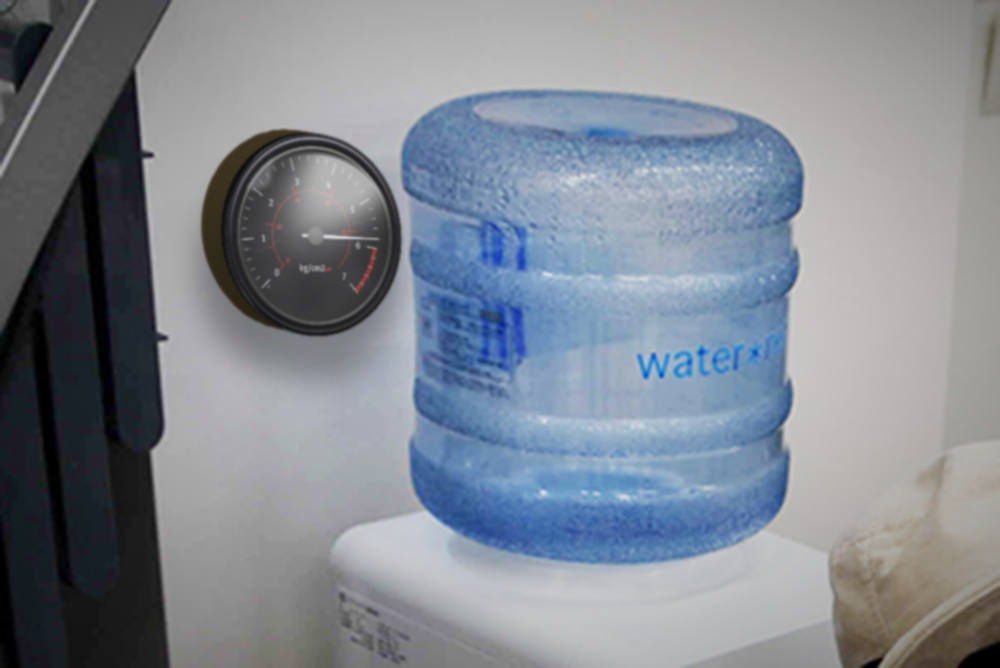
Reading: 5.8kg/cm²
